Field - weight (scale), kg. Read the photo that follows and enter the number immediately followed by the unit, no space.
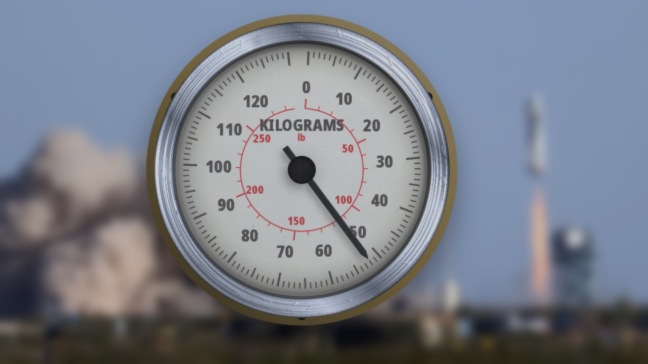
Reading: 52kg
